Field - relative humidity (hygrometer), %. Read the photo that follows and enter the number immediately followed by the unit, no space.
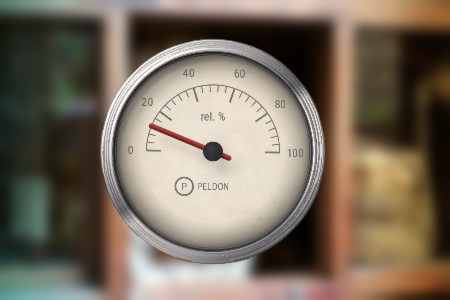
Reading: 12%
